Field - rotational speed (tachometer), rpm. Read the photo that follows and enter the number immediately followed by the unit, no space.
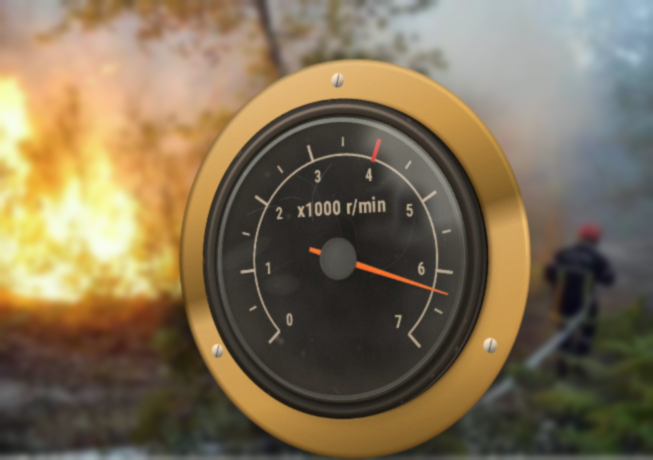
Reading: 6250rpm
